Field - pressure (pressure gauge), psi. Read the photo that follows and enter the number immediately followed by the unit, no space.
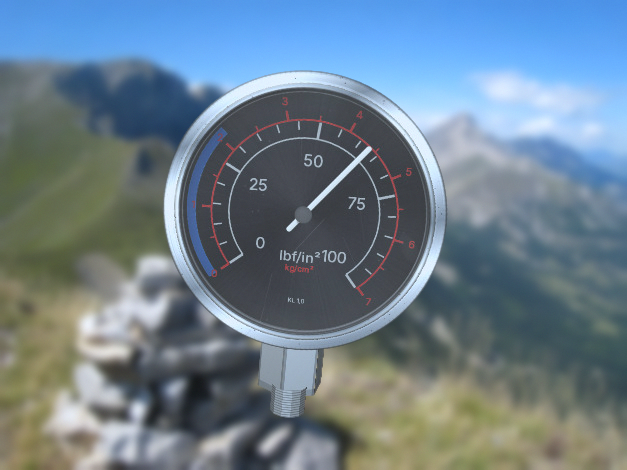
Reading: 62.5psi
